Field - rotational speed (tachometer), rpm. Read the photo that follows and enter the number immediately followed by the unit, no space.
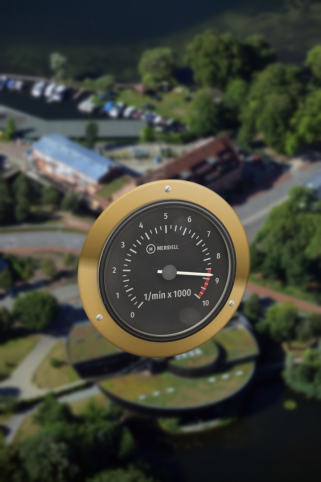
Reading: 8750rpm
